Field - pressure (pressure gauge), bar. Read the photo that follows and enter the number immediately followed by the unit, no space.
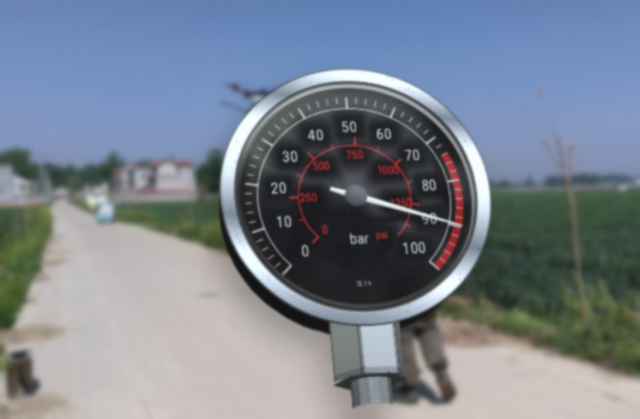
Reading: 90bar
